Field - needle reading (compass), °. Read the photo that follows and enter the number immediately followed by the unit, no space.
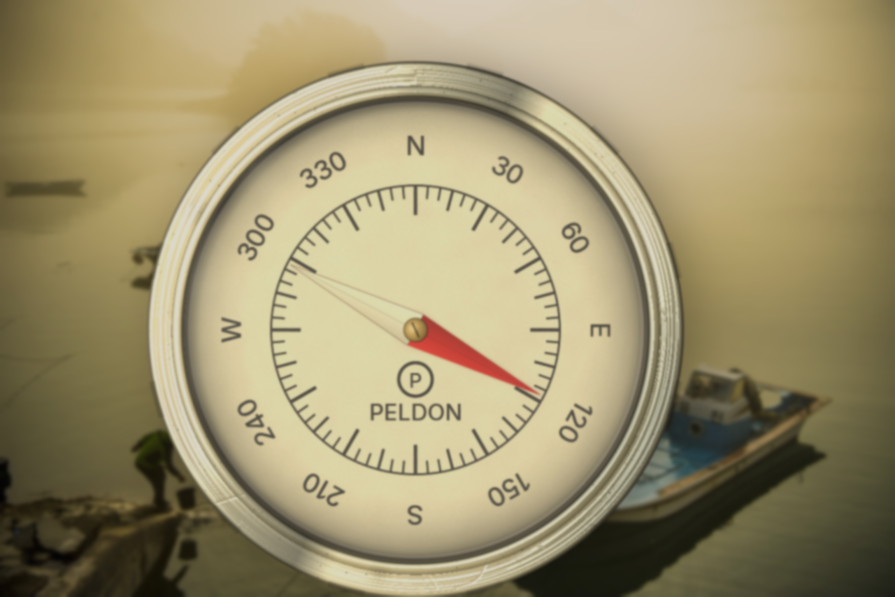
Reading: 117.5°
